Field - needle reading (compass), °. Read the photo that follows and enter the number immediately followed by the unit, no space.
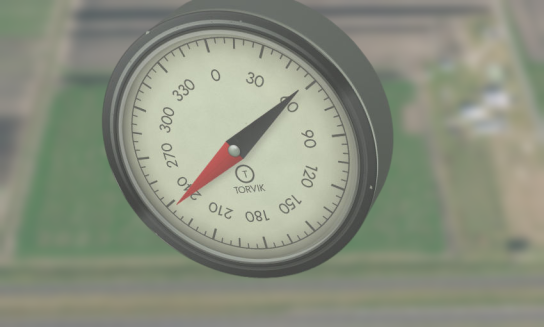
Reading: 237.5°
